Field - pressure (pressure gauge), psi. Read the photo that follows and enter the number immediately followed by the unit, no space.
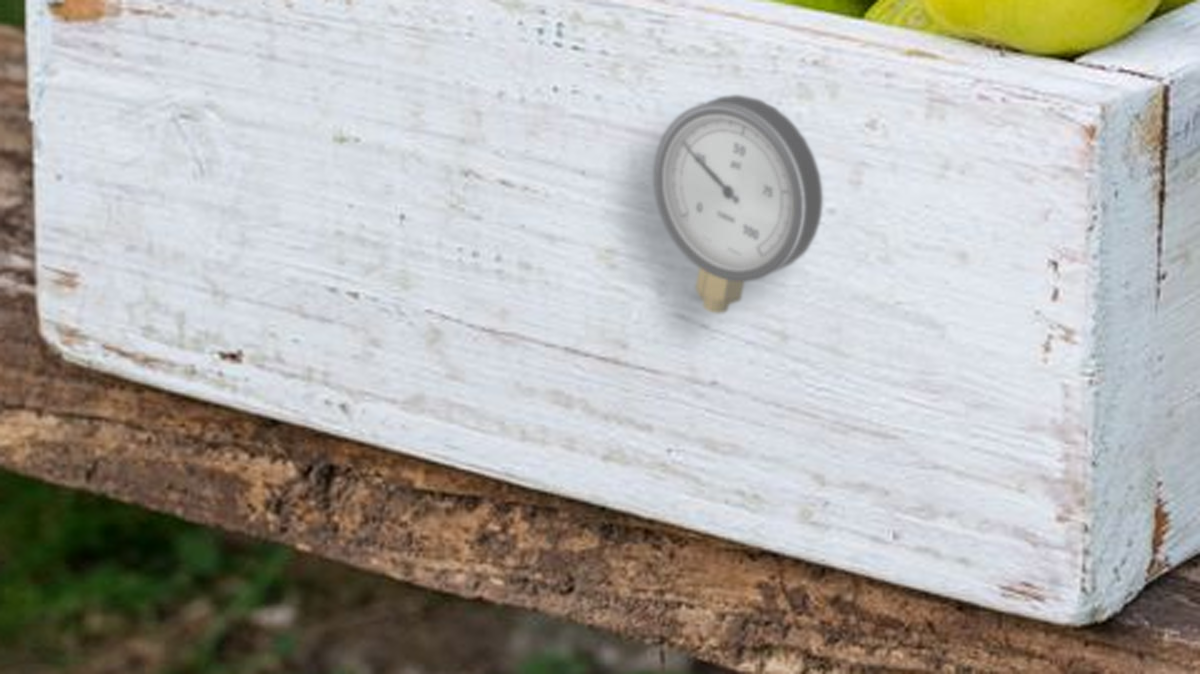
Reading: 25psi
